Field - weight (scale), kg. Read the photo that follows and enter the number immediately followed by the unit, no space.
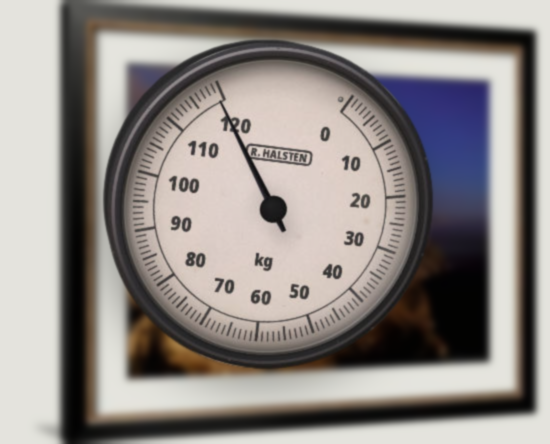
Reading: 119kg
